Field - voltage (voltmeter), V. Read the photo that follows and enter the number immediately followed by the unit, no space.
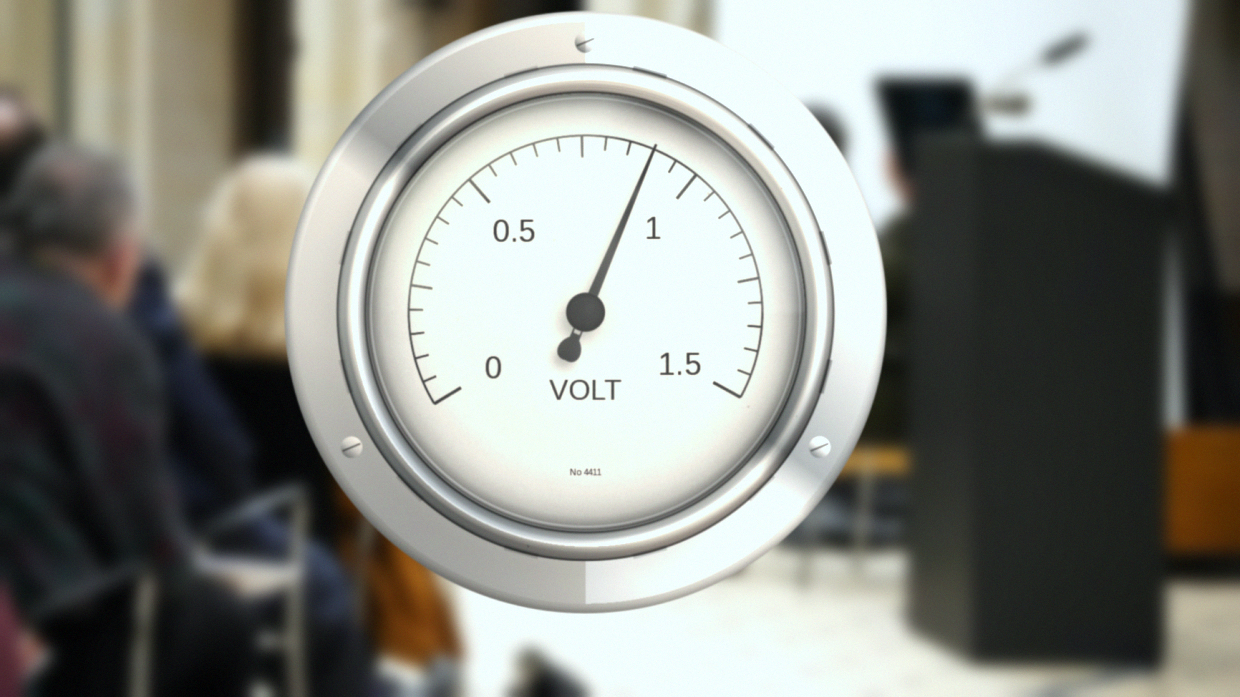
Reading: 0.9V
